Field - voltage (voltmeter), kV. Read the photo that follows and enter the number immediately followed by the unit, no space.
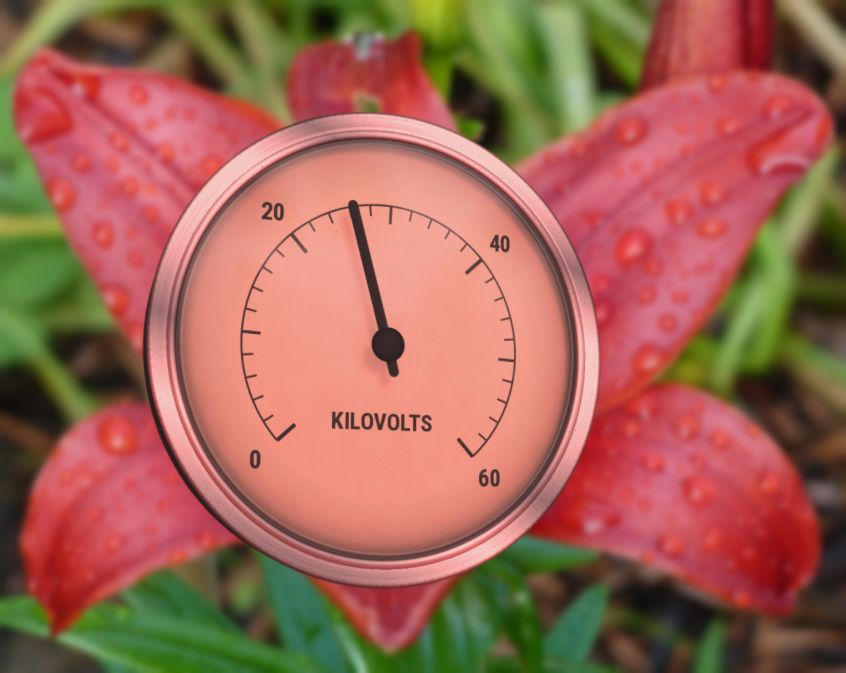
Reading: 26kV
